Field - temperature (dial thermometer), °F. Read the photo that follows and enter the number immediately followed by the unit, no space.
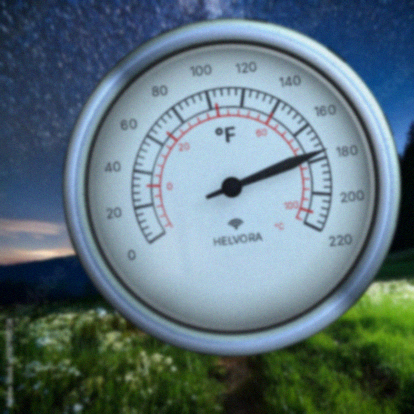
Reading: 176°F
